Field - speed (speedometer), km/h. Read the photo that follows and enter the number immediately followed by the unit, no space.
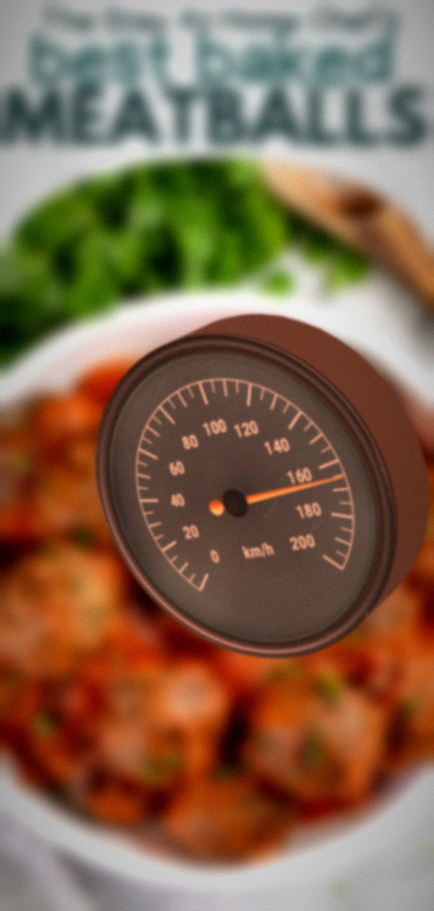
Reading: 165km/h
